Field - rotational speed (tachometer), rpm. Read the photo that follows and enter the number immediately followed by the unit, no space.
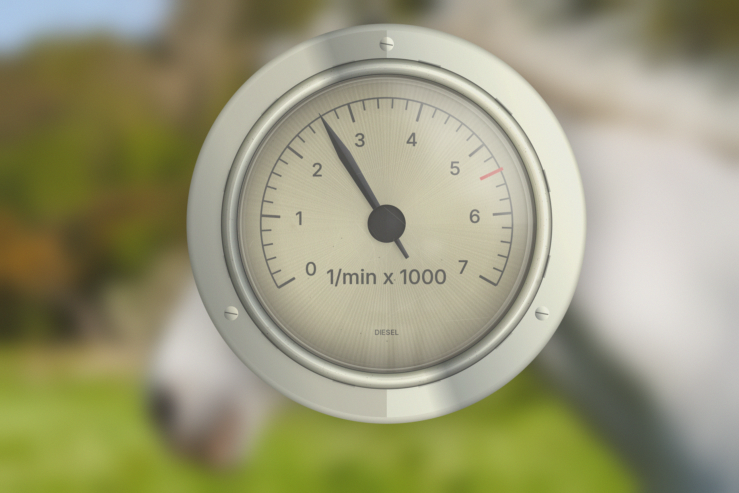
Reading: 2600rpm
